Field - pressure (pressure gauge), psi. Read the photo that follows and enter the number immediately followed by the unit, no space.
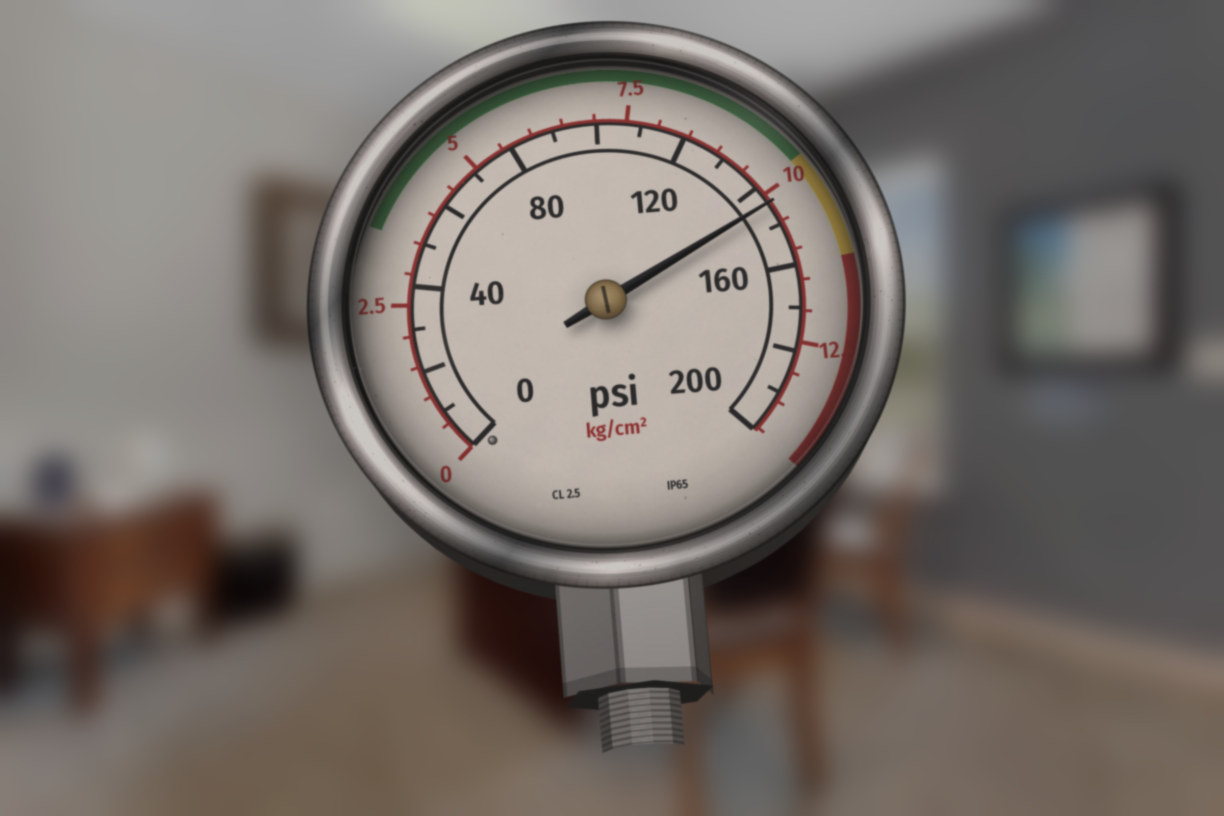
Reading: 145psi
